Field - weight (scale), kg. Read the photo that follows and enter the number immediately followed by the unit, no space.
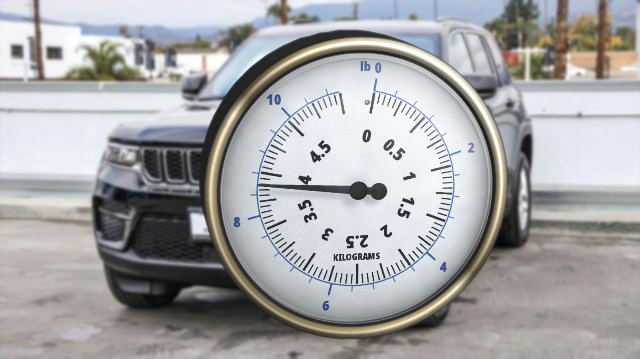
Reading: 3.9kg
